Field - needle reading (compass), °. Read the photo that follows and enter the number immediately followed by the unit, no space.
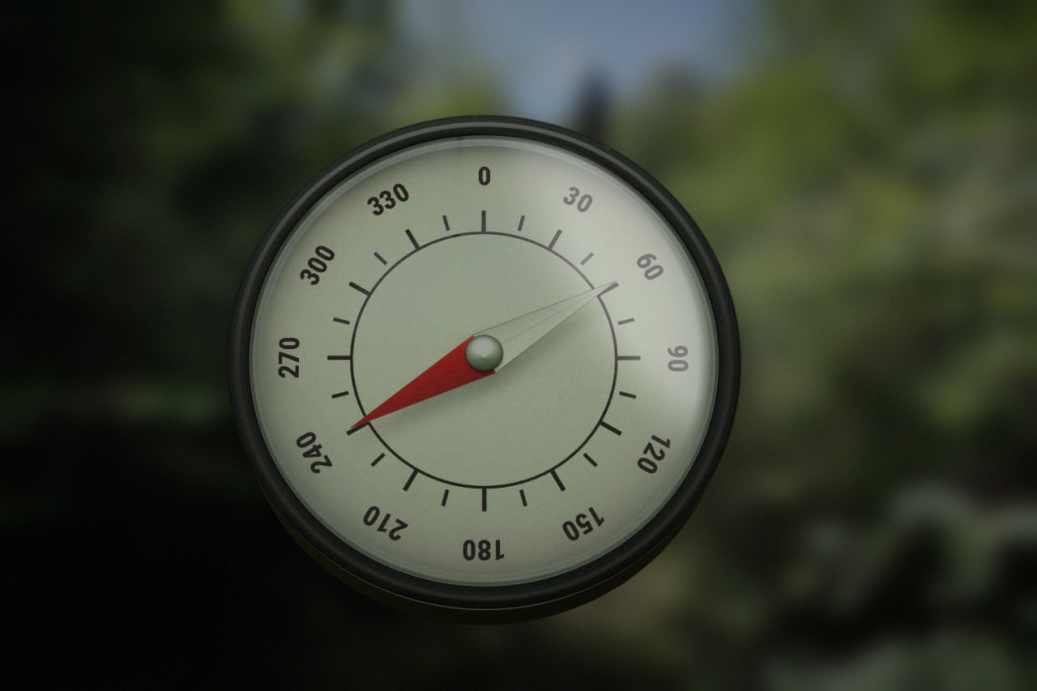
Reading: 240°
